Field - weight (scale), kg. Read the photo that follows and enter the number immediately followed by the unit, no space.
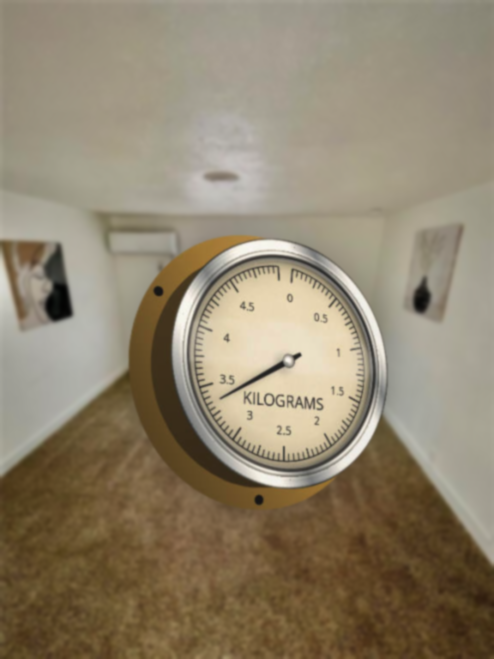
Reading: 3.35kg
